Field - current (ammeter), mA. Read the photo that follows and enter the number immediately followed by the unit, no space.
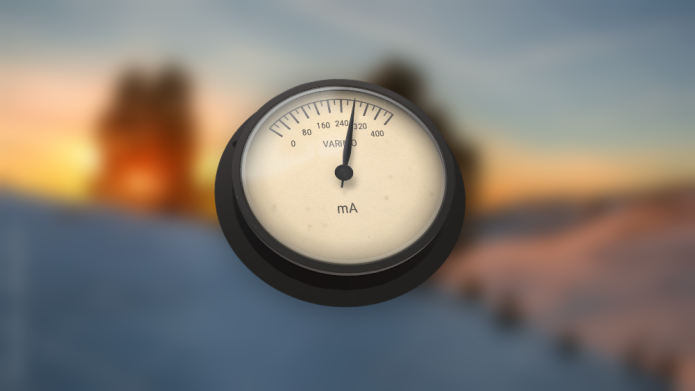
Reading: 280mA
